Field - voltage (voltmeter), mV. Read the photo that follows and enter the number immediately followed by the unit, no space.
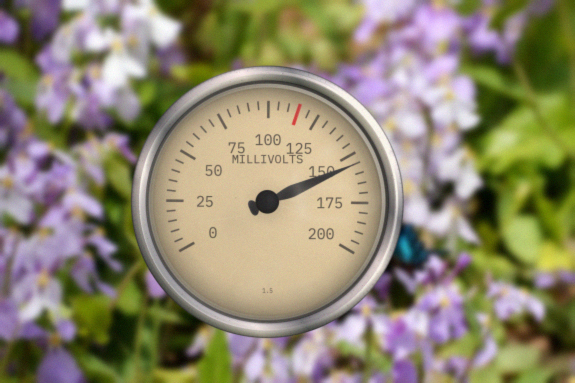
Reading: 155mV
